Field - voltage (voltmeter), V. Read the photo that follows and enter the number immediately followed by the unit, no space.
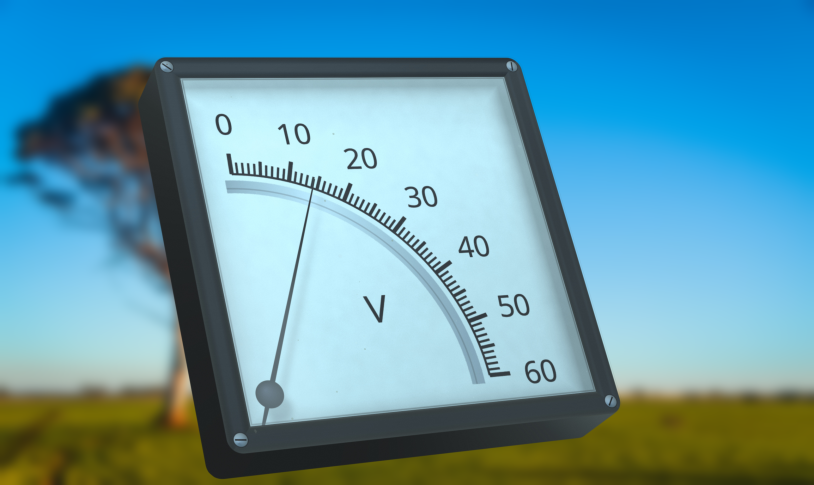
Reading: 14V
